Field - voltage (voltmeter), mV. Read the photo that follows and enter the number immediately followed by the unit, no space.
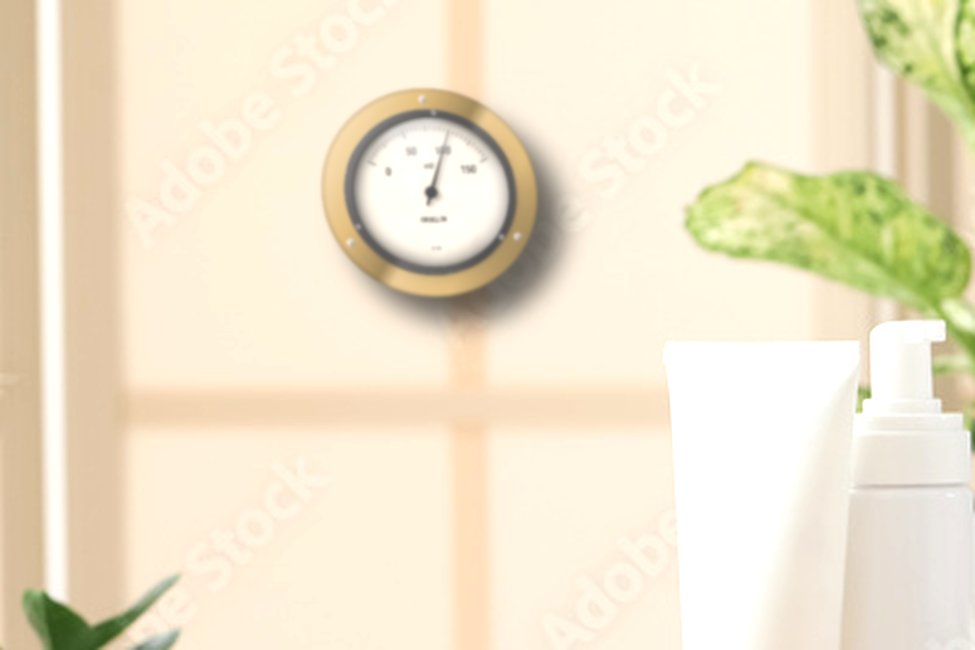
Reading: 100mV
